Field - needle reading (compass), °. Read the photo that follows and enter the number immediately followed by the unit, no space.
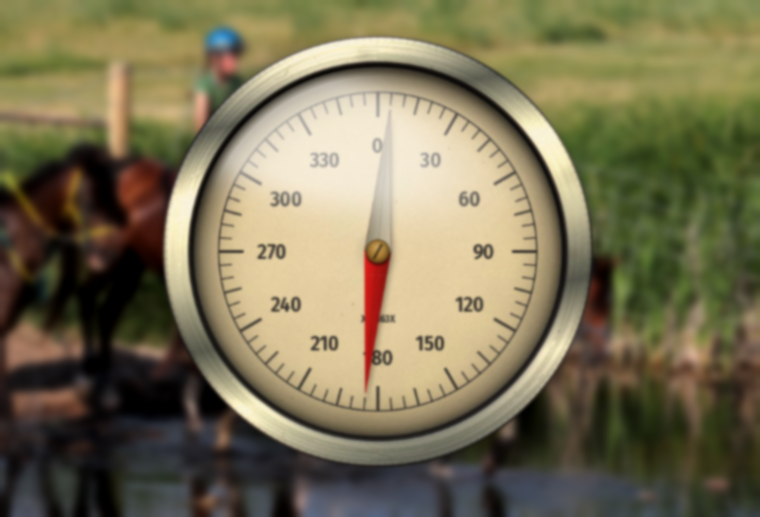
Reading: 185°
